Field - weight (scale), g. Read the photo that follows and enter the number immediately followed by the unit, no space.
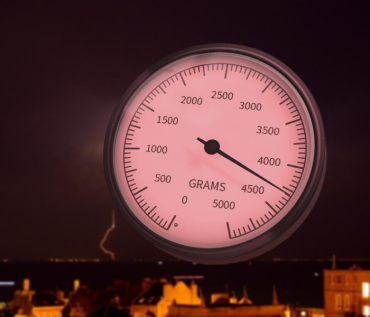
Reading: 4300g
